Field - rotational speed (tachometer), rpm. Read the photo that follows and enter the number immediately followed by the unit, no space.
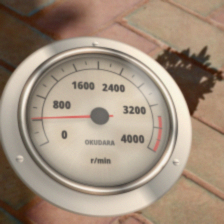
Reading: 400rpm
